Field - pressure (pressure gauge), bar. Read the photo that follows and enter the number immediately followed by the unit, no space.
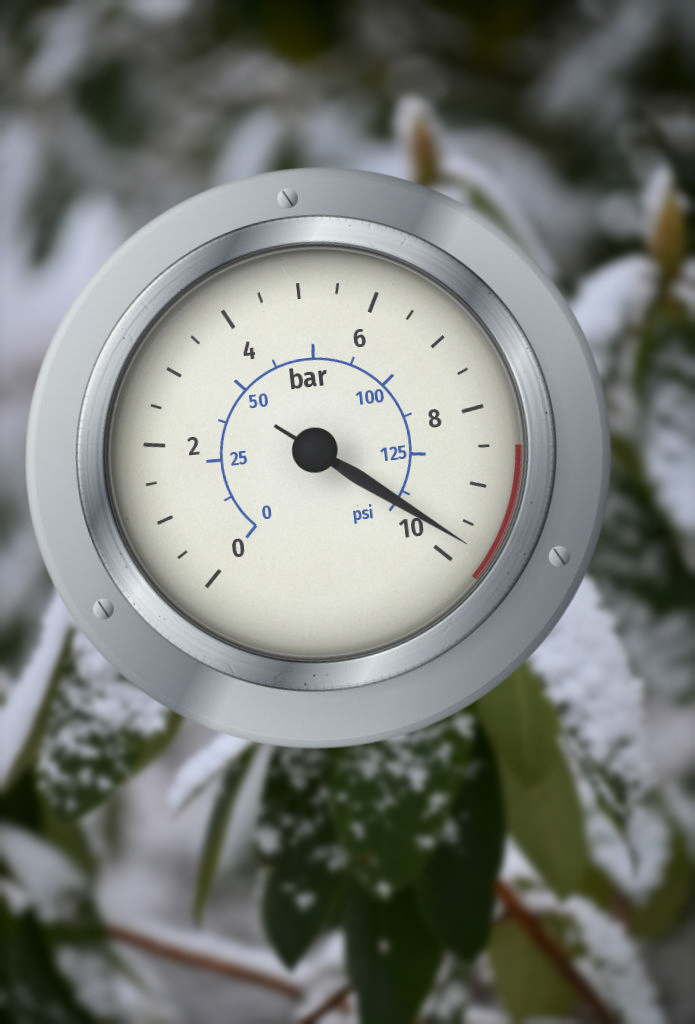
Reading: 9.75bar
